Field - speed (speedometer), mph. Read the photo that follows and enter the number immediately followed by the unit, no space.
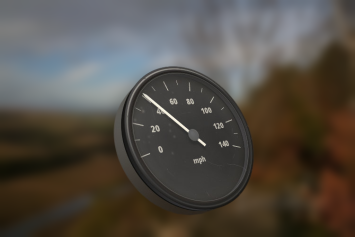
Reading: 40mph
